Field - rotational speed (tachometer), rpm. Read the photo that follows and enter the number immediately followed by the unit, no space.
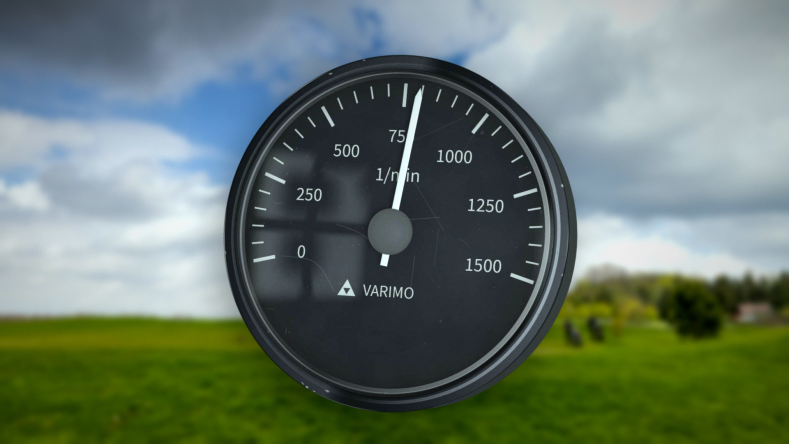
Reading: 800rpm
